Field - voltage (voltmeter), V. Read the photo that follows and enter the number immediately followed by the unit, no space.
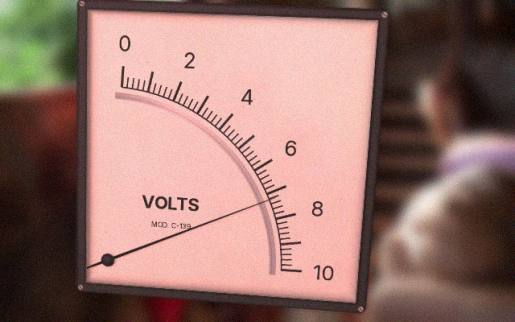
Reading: 7.2V
